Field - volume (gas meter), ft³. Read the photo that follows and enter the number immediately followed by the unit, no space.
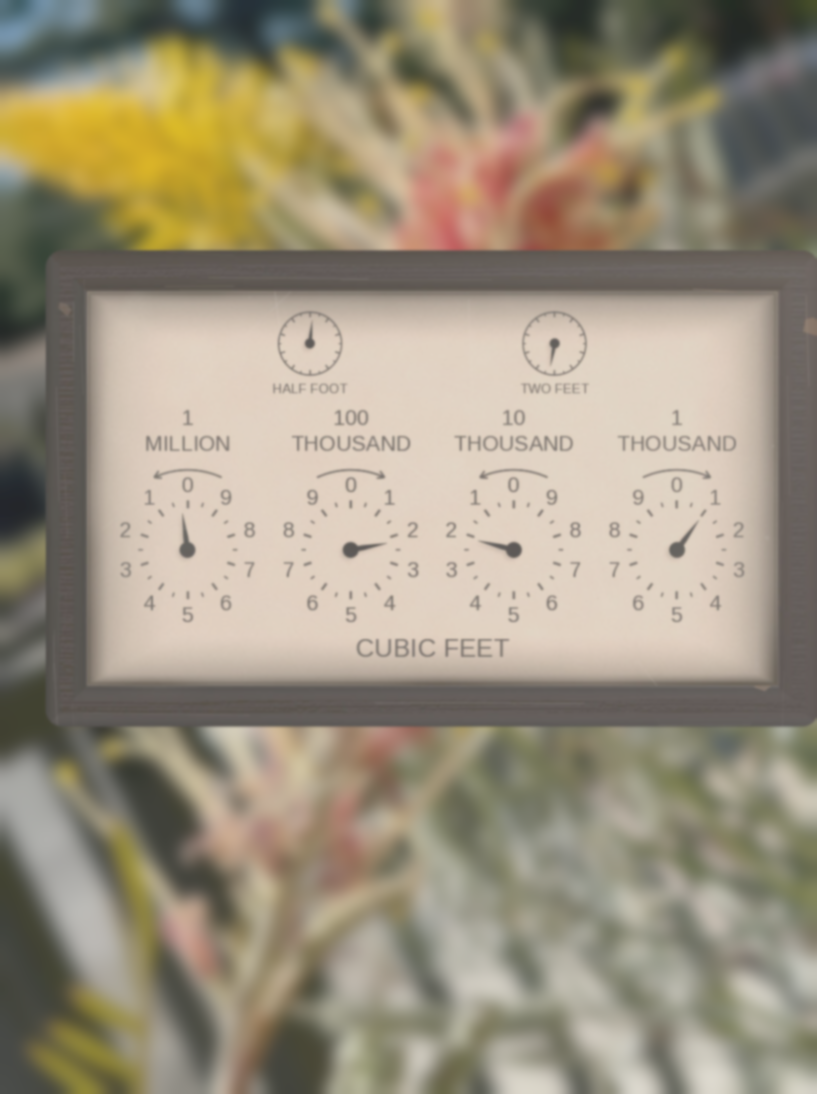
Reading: 22100ft³
